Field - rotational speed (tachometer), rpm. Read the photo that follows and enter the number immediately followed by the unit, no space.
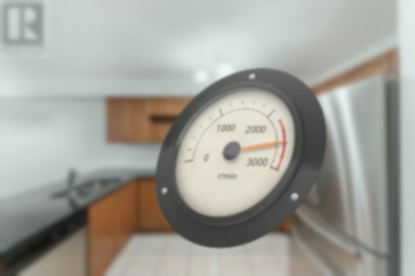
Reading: 2600rpm
